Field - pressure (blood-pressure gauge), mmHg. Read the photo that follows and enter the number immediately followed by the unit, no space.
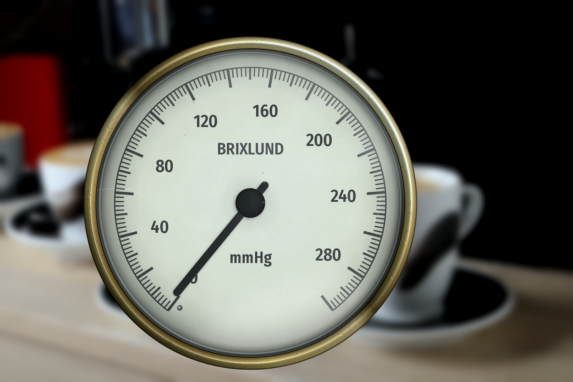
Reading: 2mmHg
